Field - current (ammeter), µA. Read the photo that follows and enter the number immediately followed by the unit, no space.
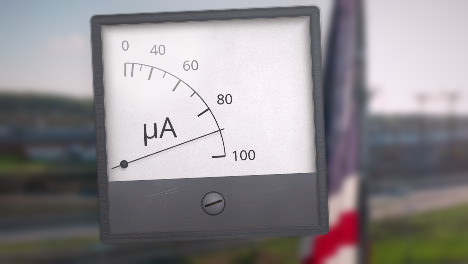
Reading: 90µA
